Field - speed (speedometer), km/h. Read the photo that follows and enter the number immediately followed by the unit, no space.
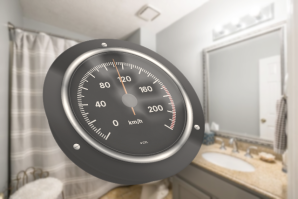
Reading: 110km/h
